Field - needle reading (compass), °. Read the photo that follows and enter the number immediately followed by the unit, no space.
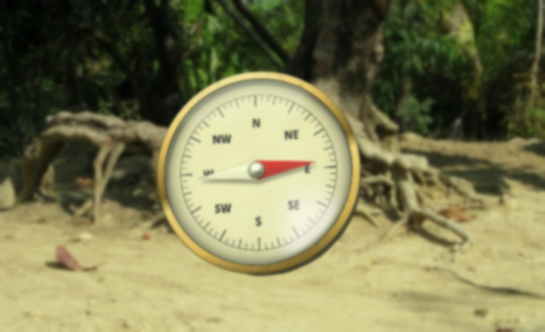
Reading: 85°
